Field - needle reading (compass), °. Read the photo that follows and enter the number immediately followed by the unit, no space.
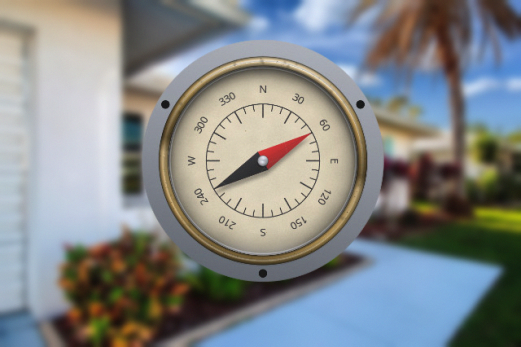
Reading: 60°
